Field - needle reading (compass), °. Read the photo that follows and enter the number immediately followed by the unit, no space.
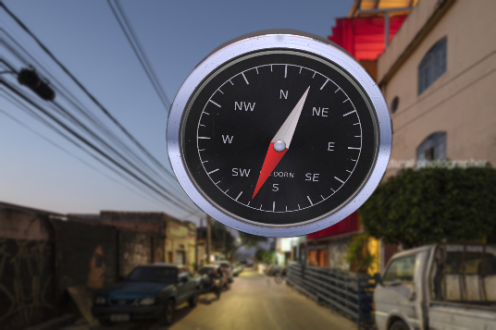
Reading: 200°
